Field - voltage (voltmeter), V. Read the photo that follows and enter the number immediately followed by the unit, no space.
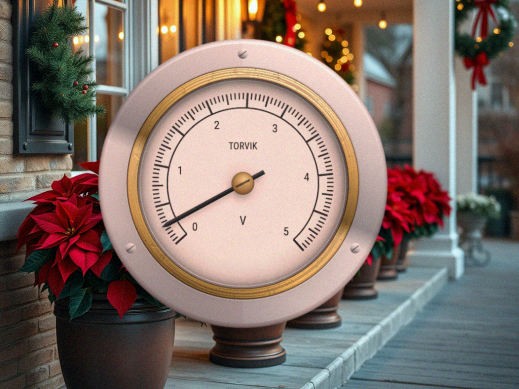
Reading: 0.25V
